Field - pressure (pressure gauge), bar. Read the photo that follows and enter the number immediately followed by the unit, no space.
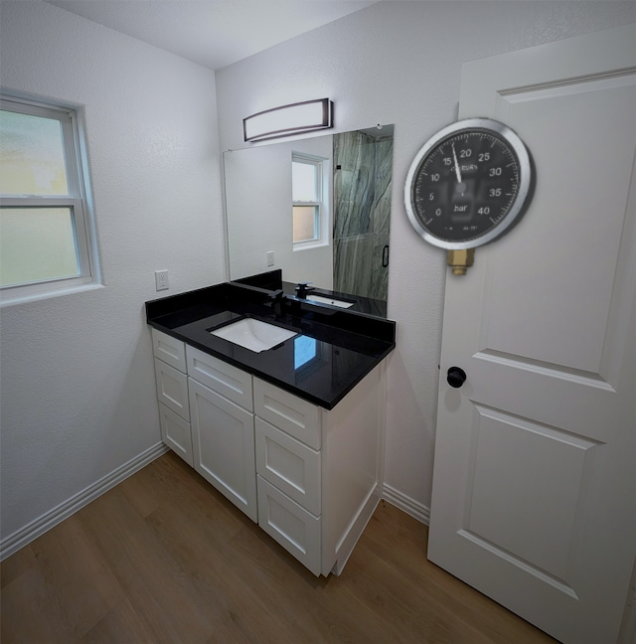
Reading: 17.5bar
